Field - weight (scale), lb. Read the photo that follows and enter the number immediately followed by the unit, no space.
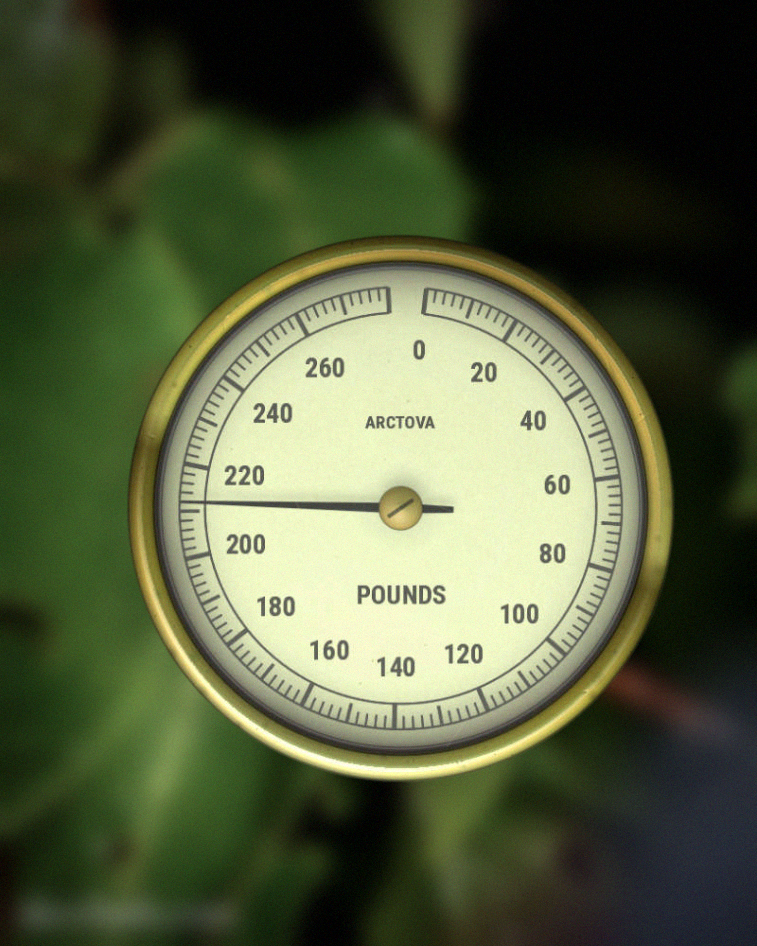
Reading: 212lb
